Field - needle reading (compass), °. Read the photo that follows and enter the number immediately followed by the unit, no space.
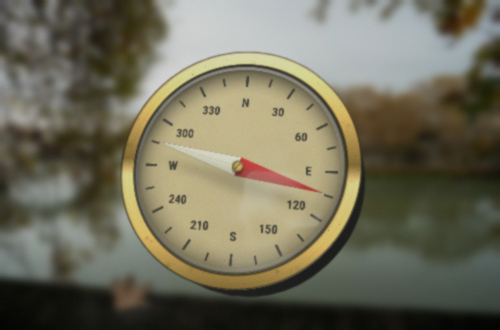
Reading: 105°
